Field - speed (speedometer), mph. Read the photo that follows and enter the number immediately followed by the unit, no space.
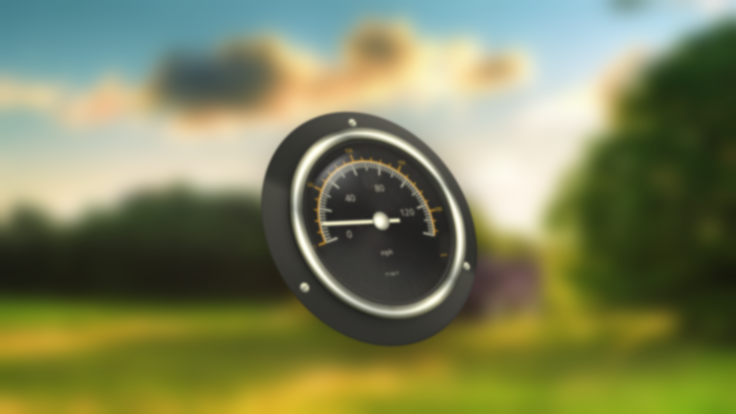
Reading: 10mph
